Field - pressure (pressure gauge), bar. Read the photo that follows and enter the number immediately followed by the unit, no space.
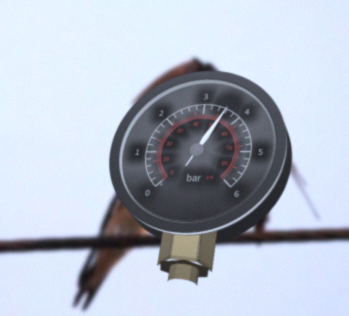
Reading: 3.6bar
